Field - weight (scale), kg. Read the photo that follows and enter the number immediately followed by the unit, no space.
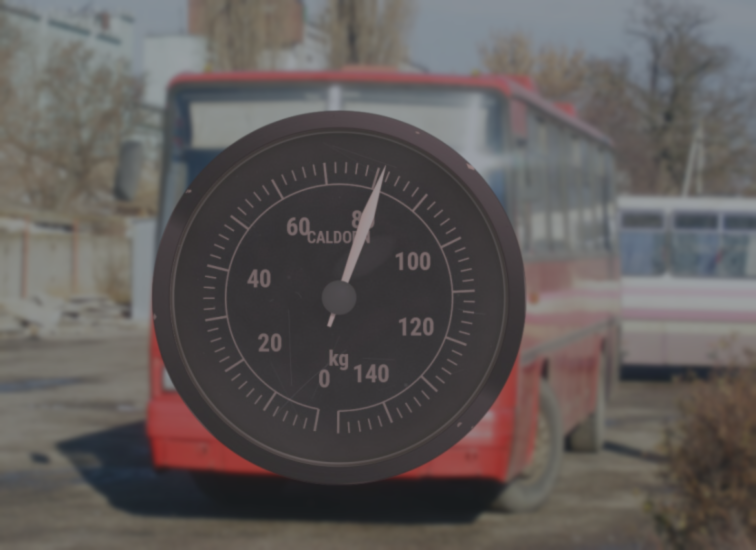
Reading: 81kg
